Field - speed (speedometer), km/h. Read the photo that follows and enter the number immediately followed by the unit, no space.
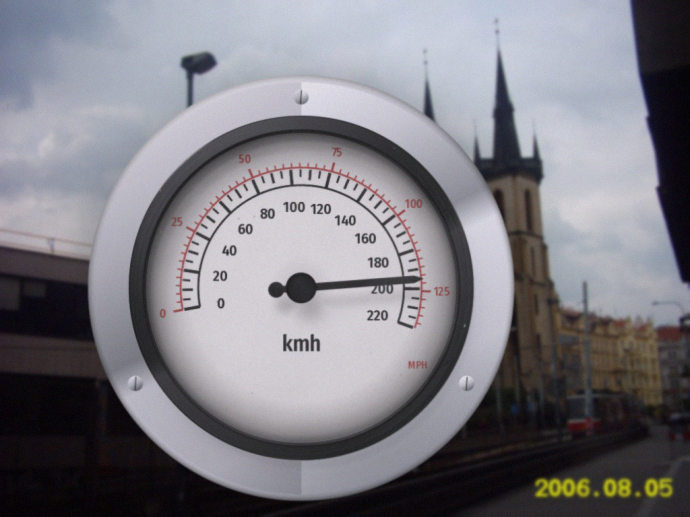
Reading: 195km/h
